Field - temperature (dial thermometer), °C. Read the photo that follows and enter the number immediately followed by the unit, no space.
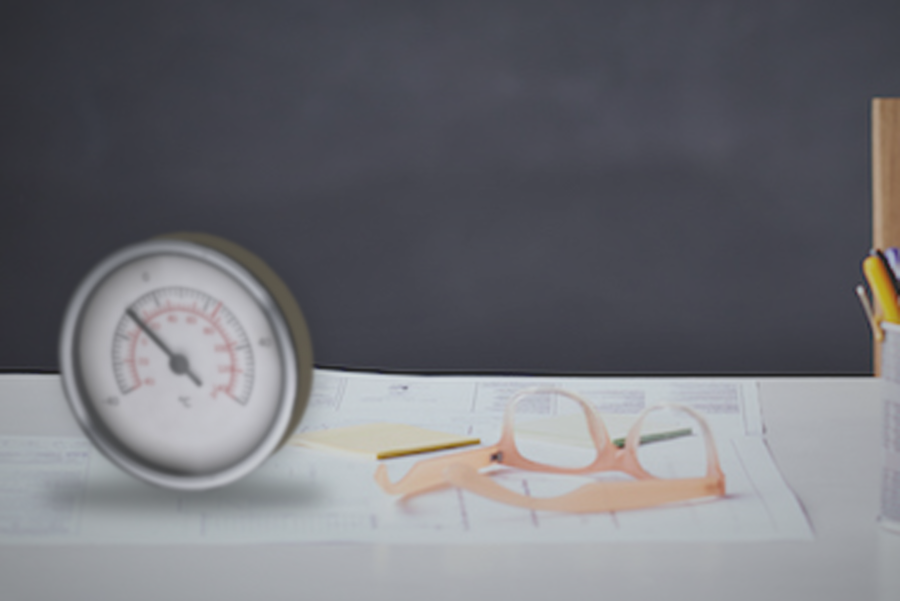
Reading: -10°C
